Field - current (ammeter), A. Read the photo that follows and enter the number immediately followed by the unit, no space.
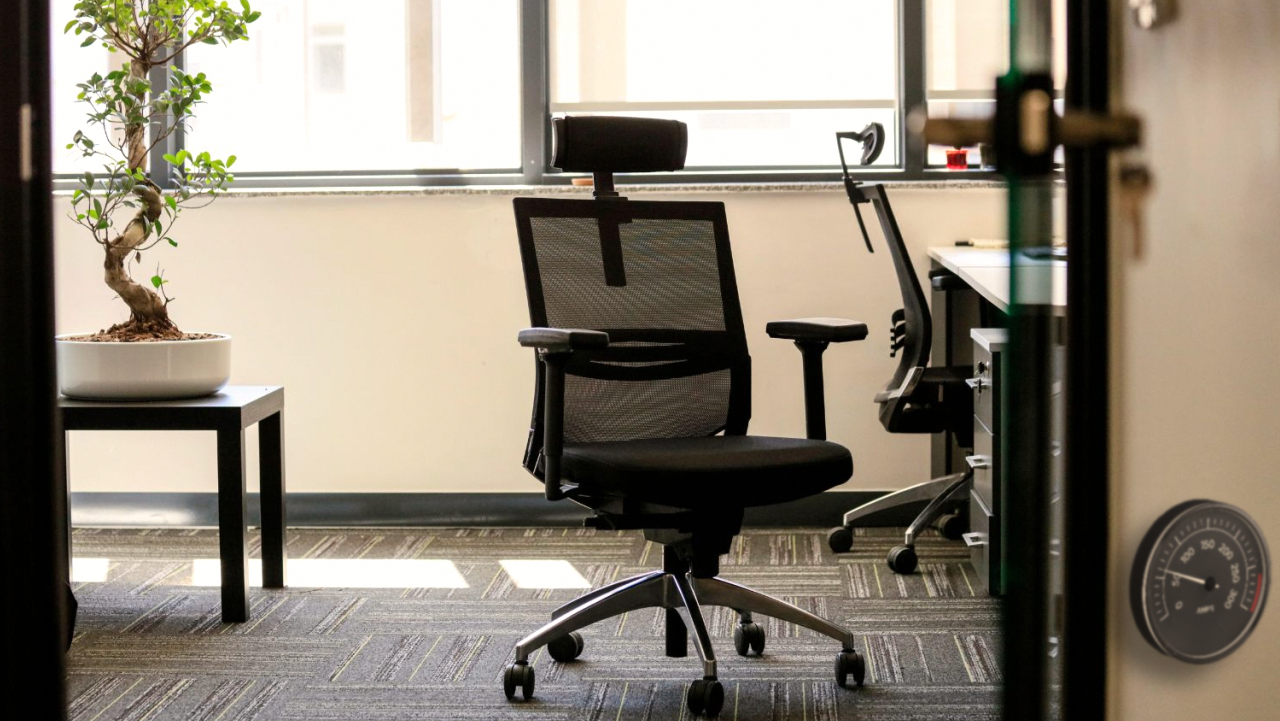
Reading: 60A
